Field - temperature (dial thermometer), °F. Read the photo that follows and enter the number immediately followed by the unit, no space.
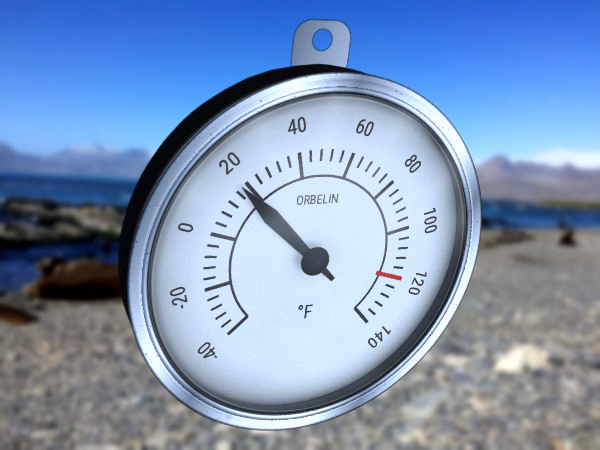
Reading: 18°F
